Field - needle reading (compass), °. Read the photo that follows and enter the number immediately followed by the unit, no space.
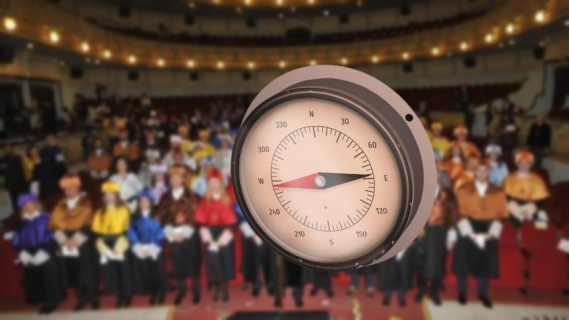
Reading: 265°
